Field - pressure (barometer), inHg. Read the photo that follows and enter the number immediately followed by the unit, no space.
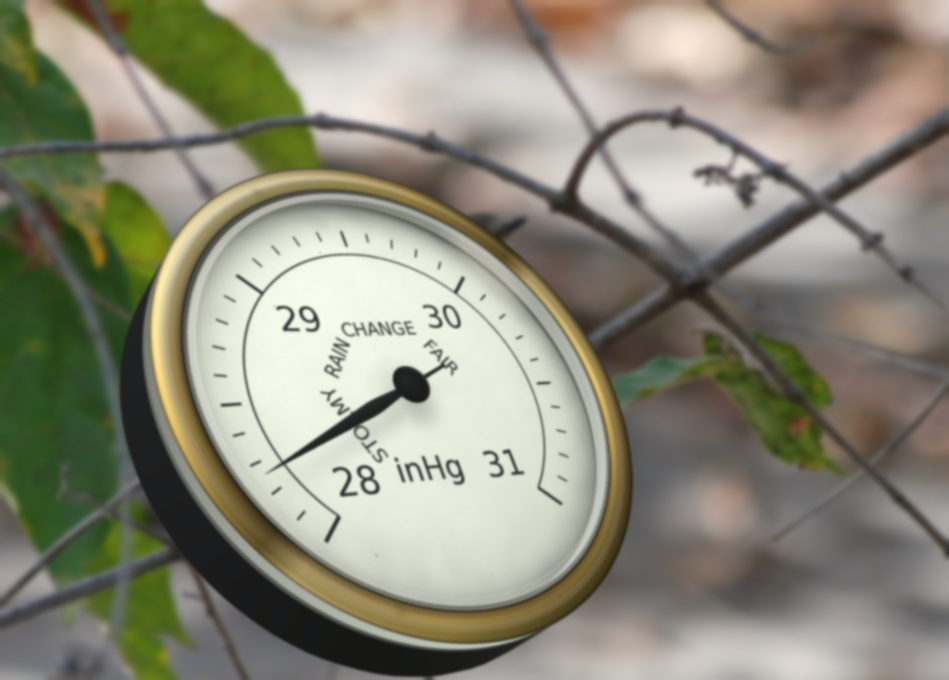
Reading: 28.25inHg
